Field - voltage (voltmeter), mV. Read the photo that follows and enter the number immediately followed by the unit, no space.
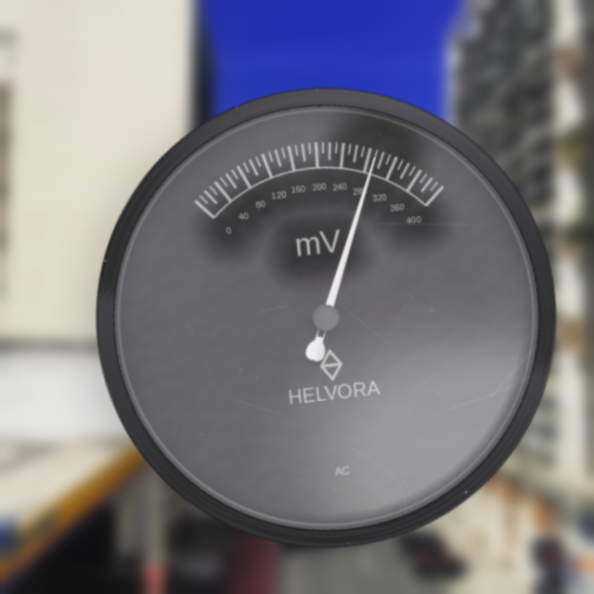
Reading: 290mV
